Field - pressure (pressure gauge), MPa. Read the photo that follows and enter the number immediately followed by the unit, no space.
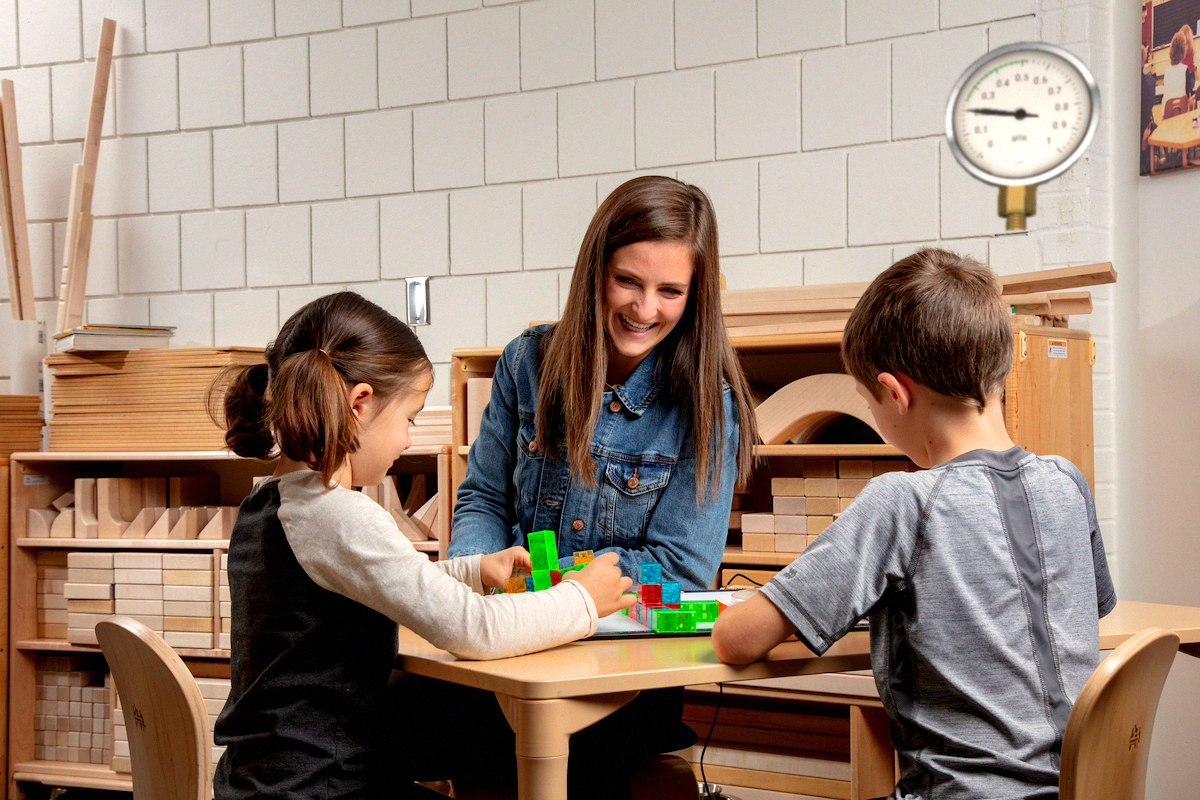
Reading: 0.2MPa
